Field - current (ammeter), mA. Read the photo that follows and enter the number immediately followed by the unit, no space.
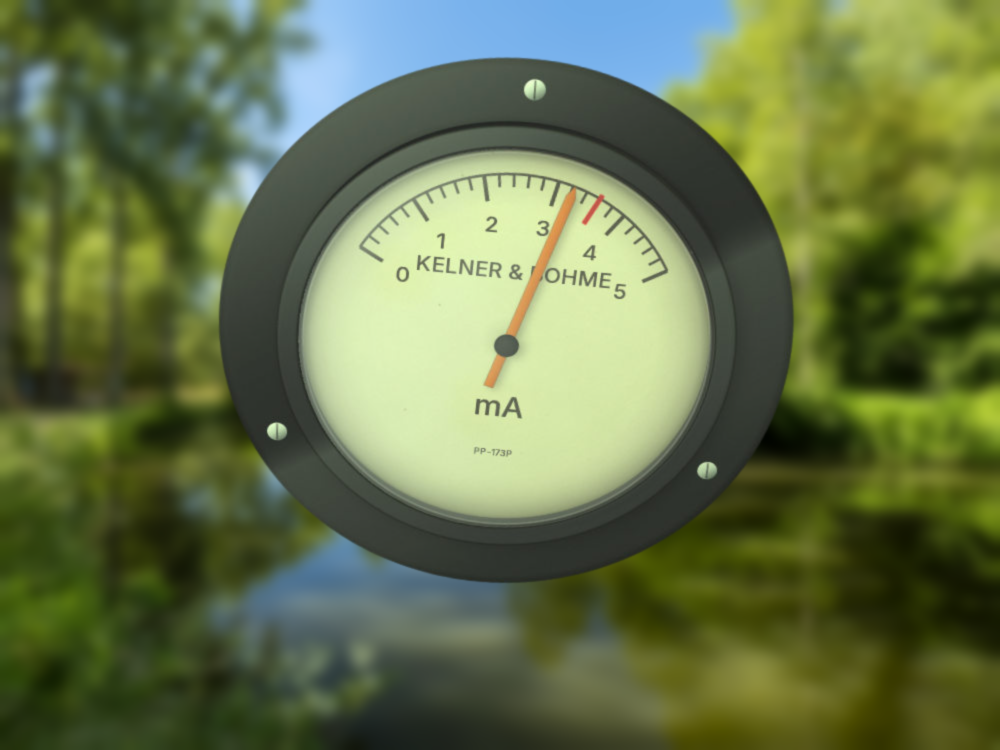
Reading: 3.2mA
